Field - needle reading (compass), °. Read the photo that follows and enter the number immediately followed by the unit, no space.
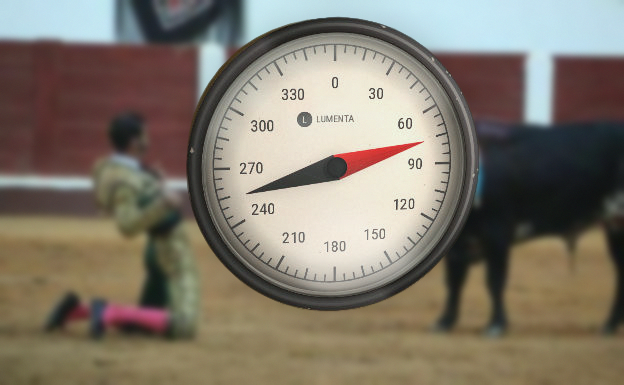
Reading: 75°
